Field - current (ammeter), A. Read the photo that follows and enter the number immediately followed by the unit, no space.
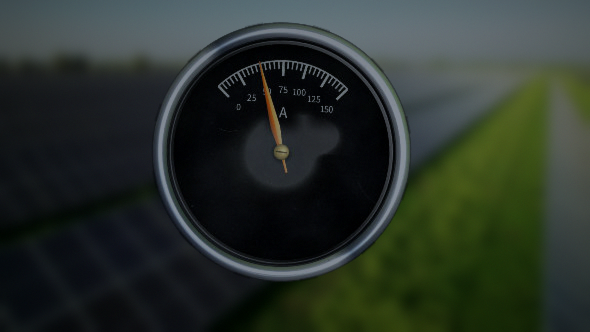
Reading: 50A
